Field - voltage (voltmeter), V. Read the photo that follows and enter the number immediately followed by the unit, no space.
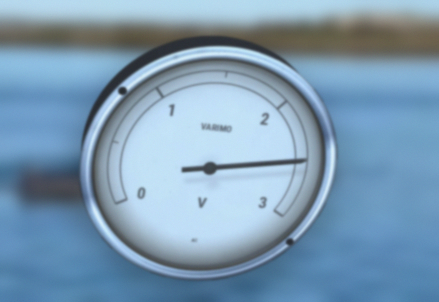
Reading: 2.5V
